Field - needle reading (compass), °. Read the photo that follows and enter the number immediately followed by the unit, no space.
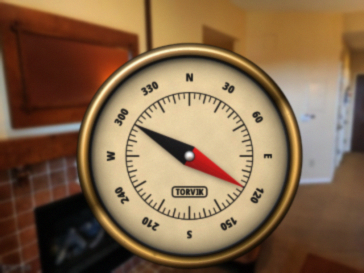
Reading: 120°
